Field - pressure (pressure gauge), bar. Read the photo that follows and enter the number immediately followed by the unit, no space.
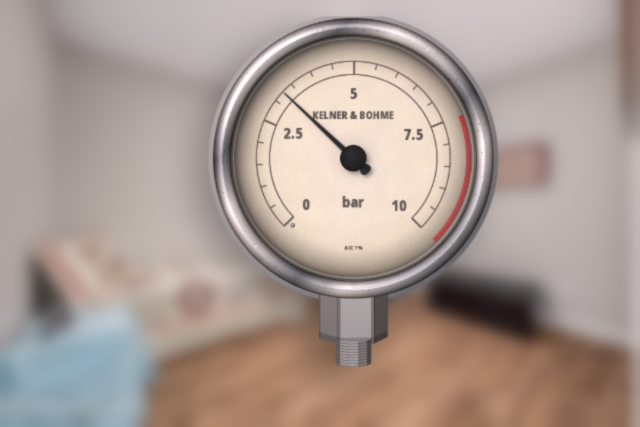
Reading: 3.25bar
